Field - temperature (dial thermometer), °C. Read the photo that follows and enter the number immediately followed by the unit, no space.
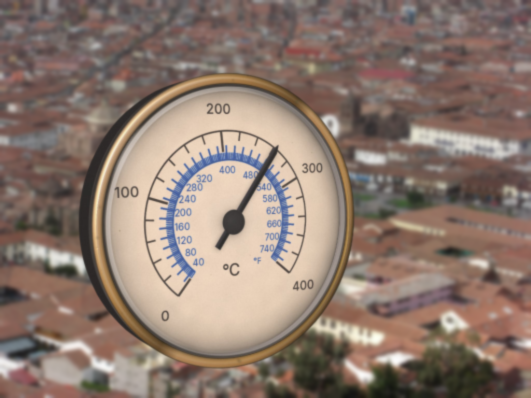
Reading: 260°C
